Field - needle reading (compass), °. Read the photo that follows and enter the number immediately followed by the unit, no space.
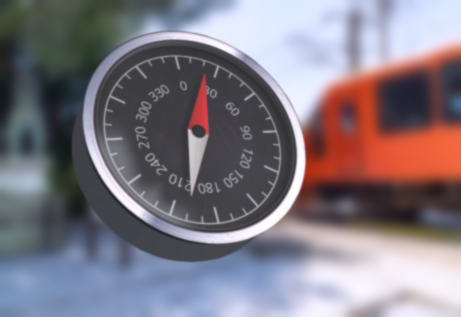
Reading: 20°
